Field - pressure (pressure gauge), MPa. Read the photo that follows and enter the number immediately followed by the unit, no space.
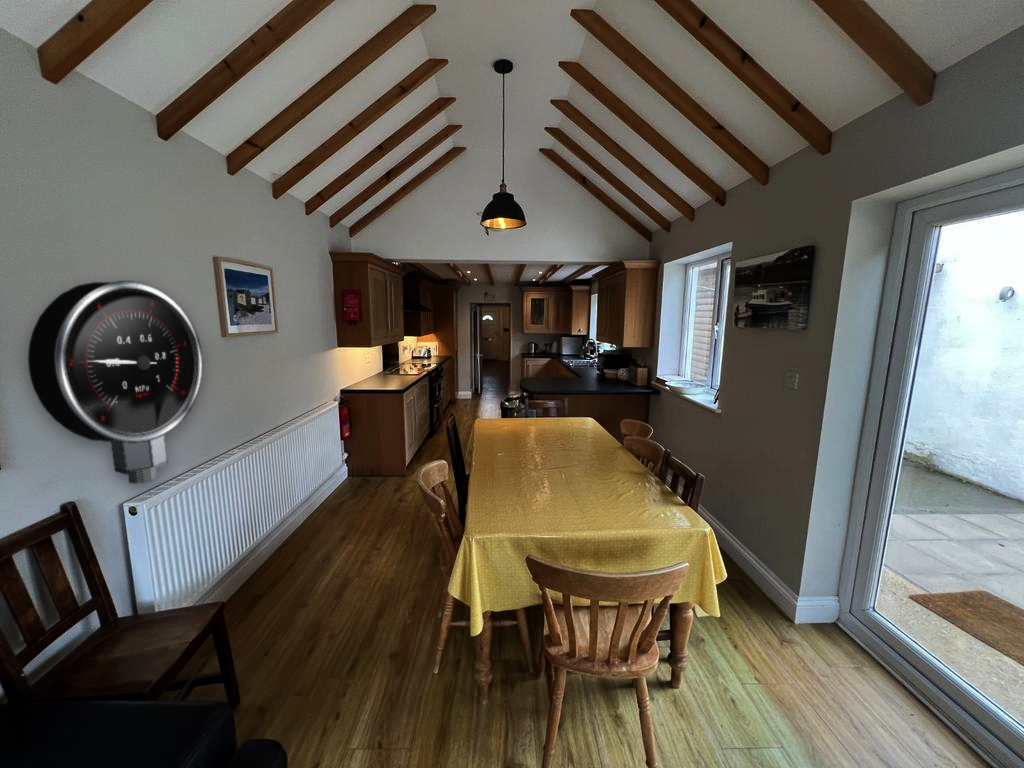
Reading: 0.2MPa
